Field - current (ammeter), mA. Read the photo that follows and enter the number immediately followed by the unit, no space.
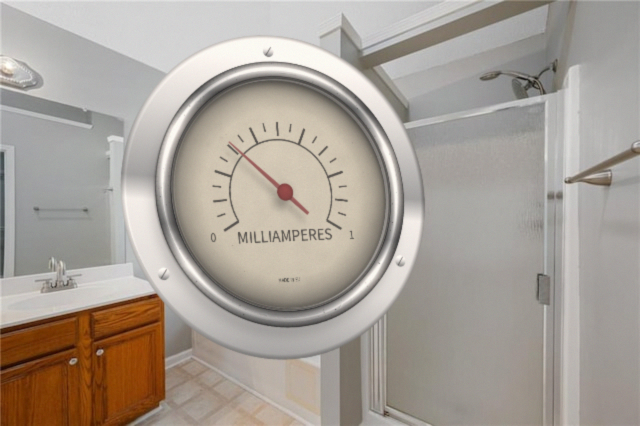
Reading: 0.3mA
